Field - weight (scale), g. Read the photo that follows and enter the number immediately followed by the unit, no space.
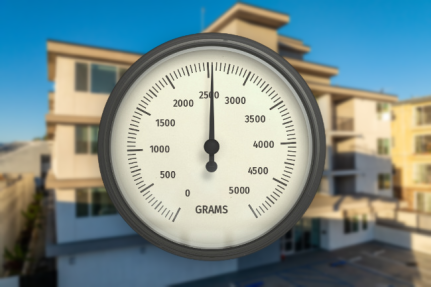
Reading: 2550g
